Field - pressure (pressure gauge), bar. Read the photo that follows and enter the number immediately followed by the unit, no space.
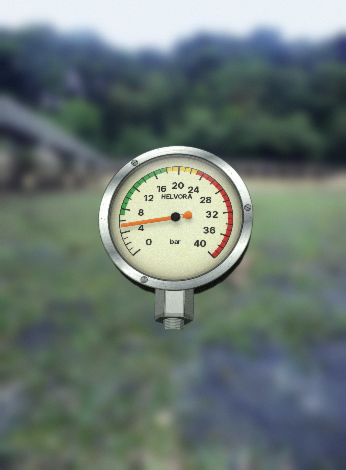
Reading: 5bar
